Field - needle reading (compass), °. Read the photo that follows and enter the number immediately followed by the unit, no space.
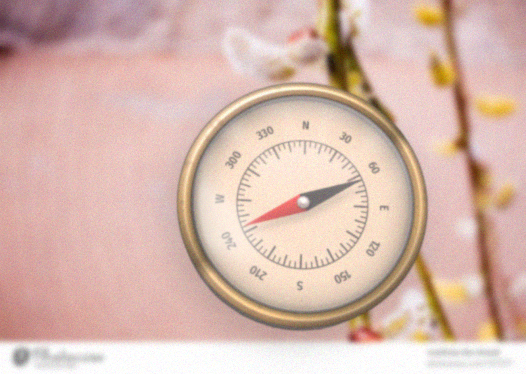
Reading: 245°
